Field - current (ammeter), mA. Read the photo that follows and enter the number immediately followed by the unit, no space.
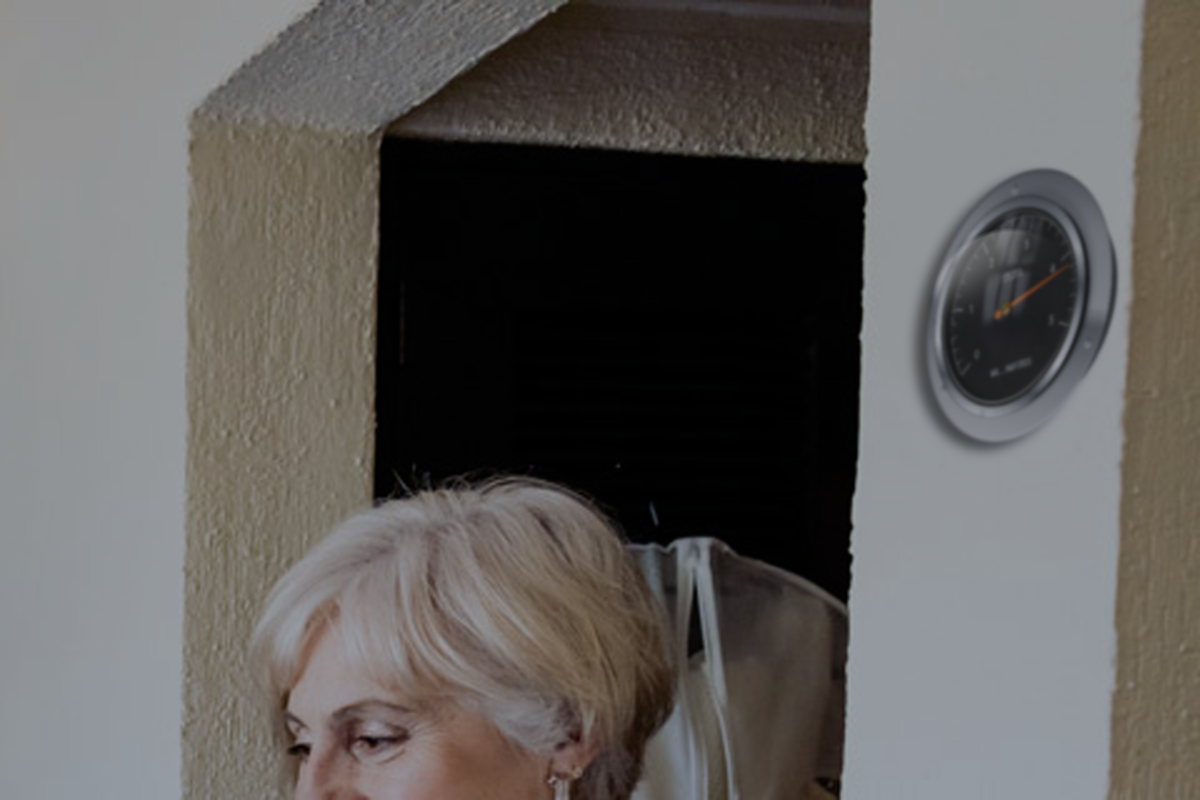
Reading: 4.2mA
